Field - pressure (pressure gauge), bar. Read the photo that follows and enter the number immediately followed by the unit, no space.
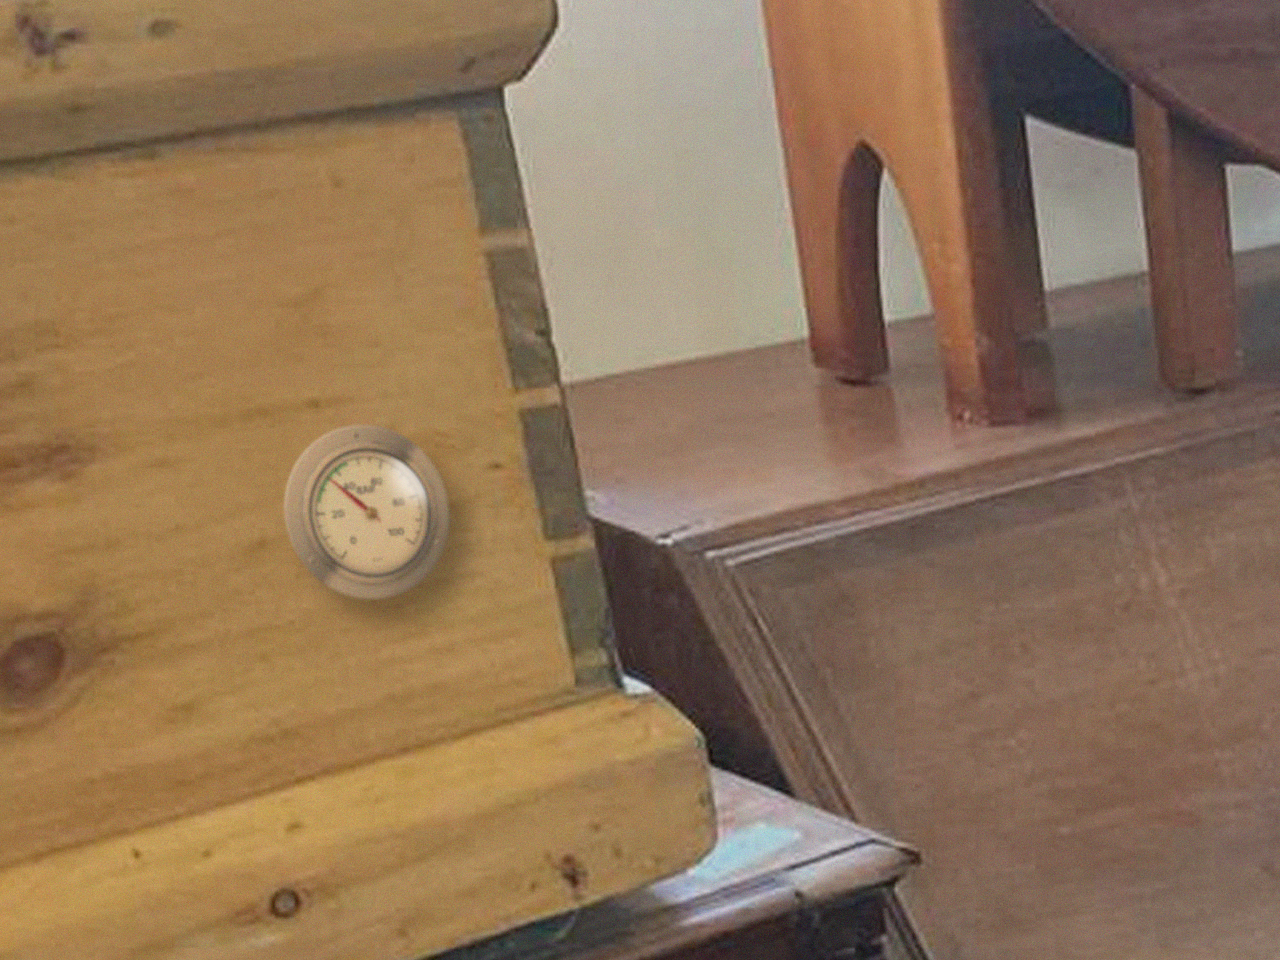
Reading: 35bar
